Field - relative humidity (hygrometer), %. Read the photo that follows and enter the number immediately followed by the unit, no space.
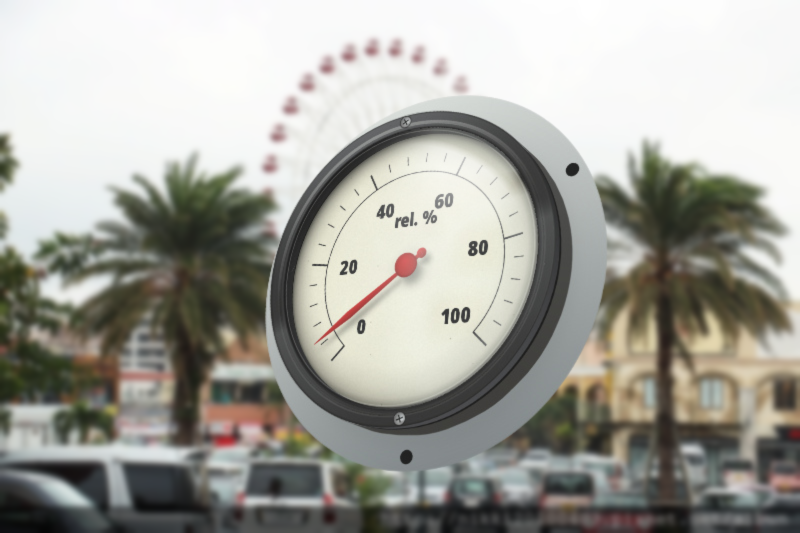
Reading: 4%
